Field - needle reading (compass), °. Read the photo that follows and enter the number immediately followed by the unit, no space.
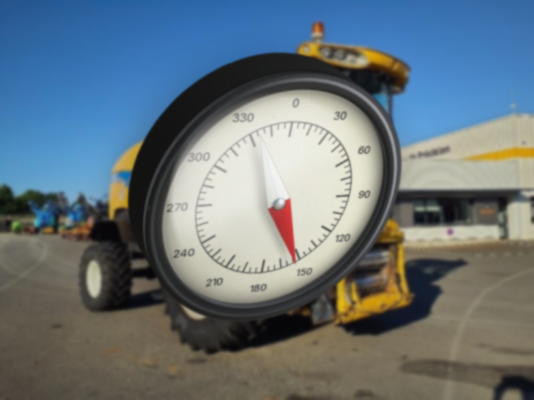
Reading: 155°
